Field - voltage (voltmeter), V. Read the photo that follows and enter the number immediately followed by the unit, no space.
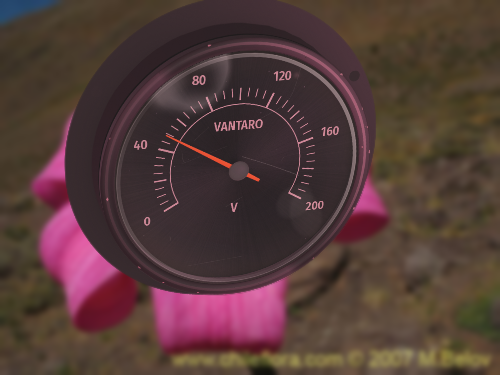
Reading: 50V
